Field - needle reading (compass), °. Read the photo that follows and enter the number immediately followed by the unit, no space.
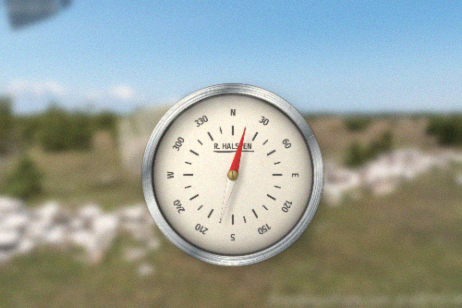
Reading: 15°
